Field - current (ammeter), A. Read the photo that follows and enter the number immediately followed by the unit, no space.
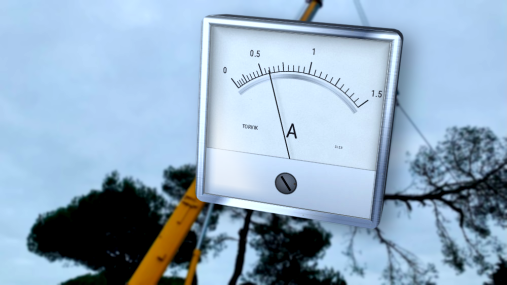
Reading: 0.6A
